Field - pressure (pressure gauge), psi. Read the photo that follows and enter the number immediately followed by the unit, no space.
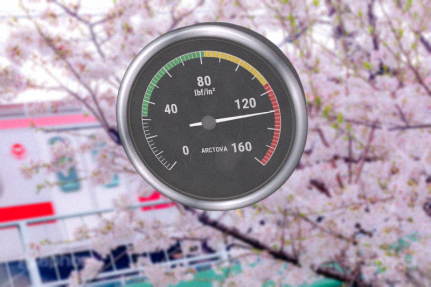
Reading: 130psi
